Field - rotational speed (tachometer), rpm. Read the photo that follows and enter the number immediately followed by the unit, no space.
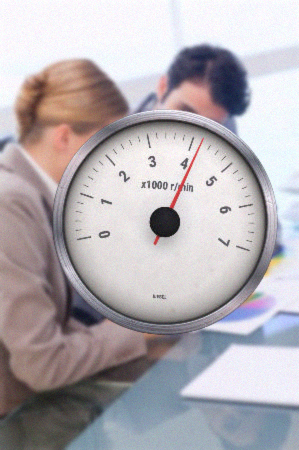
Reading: 4200rpm
